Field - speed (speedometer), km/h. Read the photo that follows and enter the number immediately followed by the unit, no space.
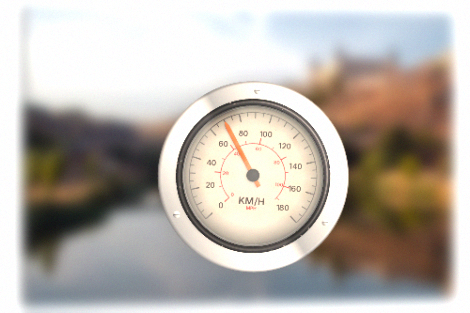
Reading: 70km/h
